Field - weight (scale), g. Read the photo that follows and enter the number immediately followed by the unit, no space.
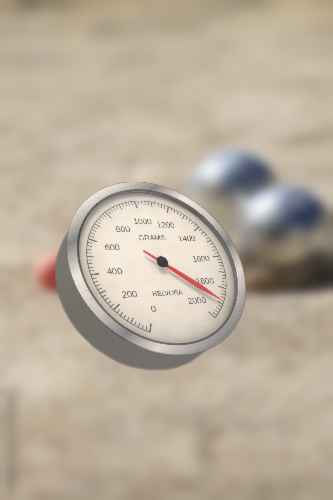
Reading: 1900g
